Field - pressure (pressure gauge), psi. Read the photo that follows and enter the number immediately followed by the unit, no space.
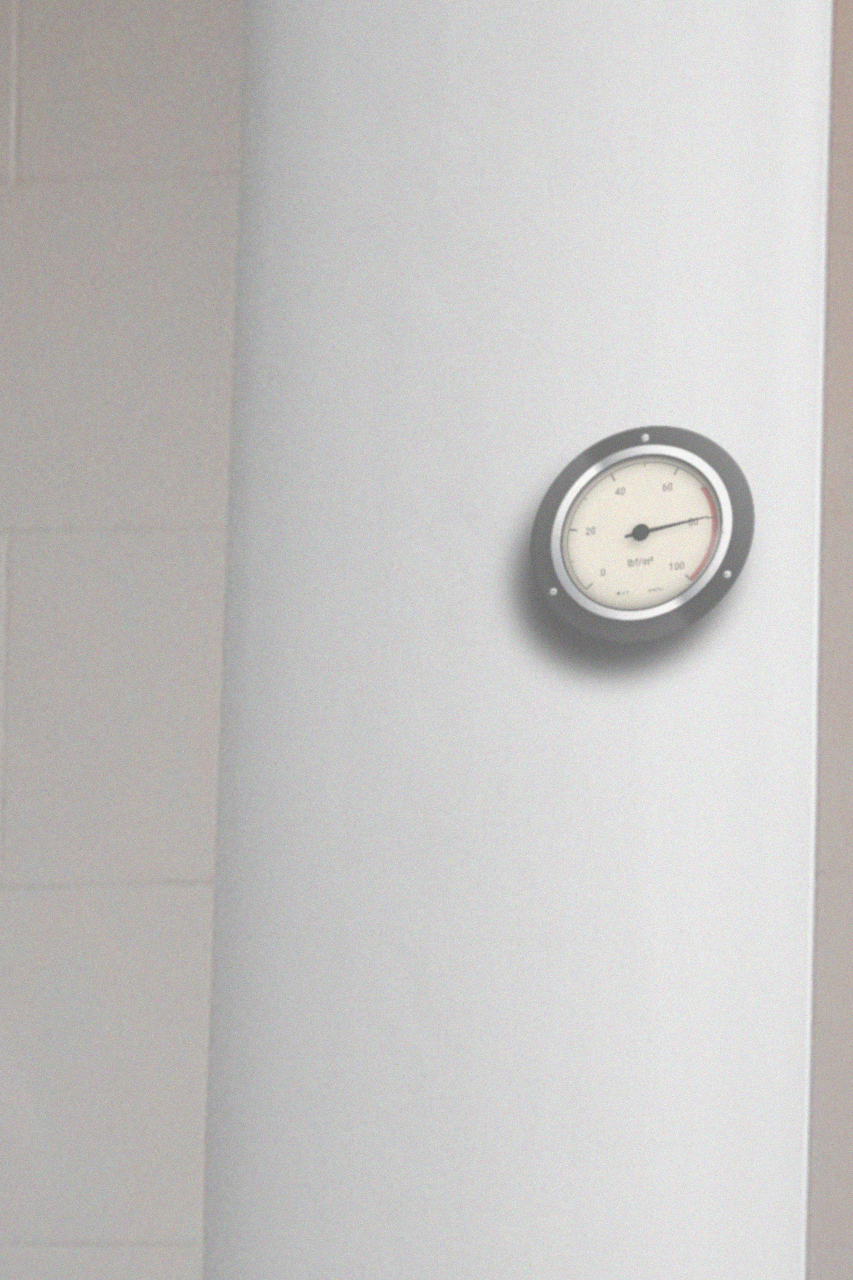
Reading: 80psi
